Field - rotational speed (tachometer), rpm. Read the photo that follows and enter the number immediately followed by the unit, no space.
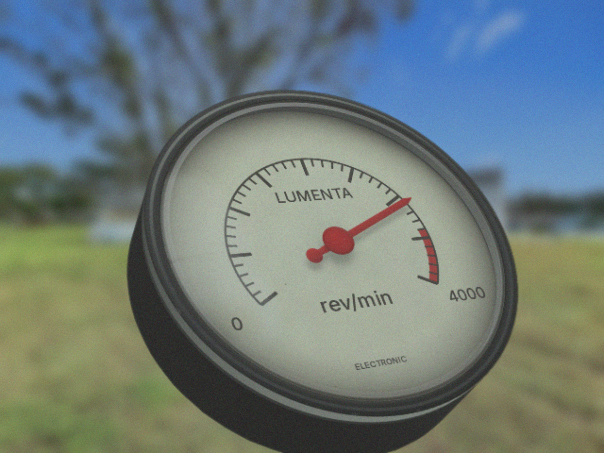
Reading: 3100rpm
